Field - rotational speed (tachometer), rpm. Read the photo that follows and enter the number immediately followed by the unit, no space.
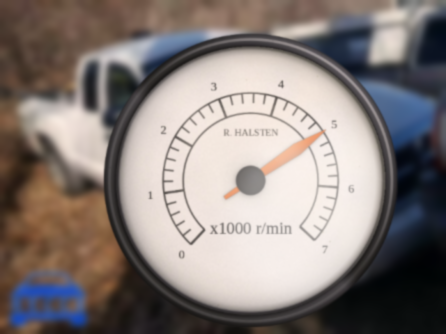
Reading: 5000rpm
